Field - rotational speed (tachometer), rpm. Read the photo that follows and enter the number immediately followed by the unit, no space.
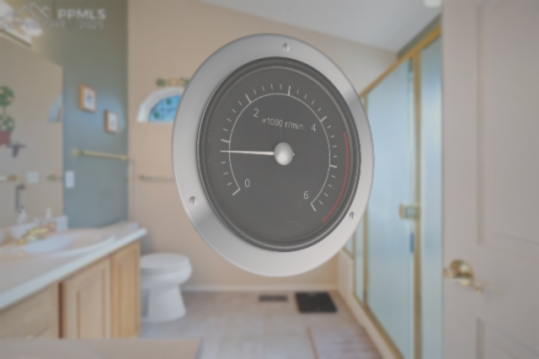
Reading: 800rpm
